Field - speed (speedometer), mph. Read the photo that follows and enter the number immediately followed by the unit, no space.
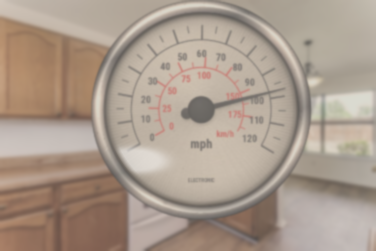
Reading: 97.5mph
